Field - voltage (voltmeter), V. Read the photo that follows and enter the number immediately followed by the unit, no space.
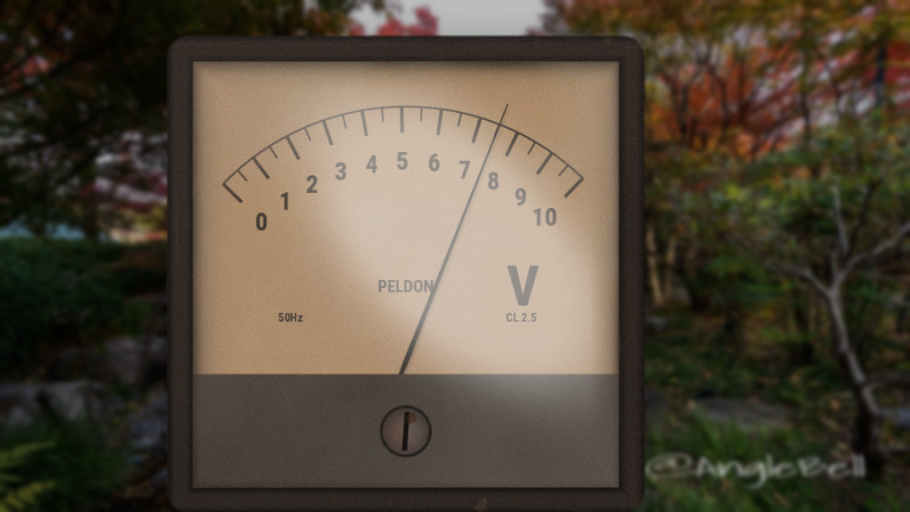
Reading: 7.5V
